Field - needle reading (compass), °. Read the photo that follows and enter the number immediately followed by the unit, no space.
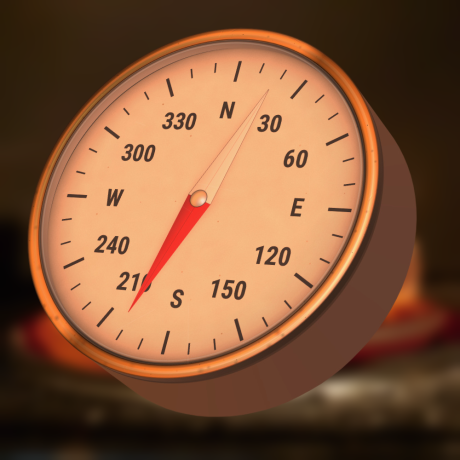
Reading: 200°
